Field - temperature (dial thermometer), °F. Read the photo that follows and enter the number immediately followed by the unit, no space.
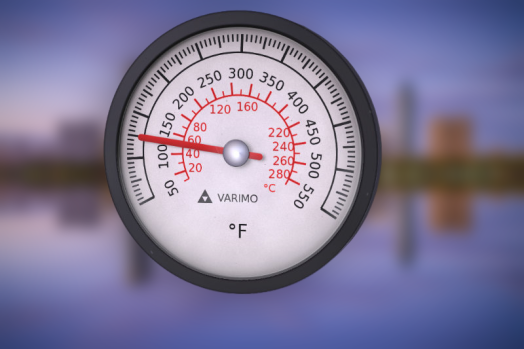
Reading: 125°F
